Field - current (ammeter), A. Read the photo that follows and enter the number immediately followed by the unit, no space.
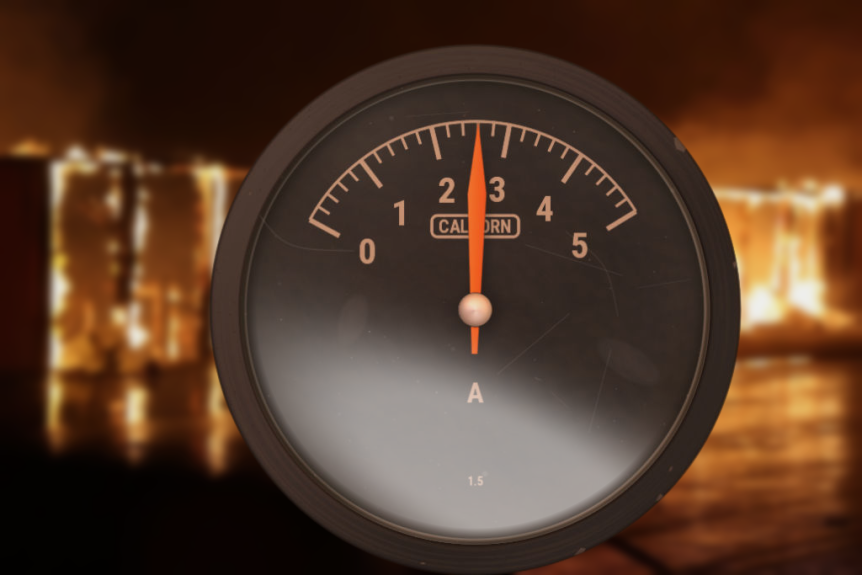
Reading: 2.6A
